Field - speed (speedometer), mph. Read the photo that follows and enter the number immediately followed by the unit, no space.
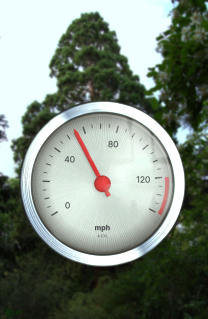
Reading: 55mph
